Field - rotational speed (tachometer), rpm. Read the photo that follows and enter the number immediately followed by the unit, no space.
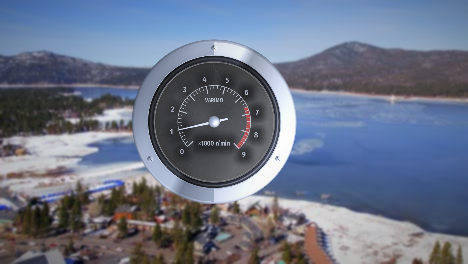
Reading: 1000rpm
